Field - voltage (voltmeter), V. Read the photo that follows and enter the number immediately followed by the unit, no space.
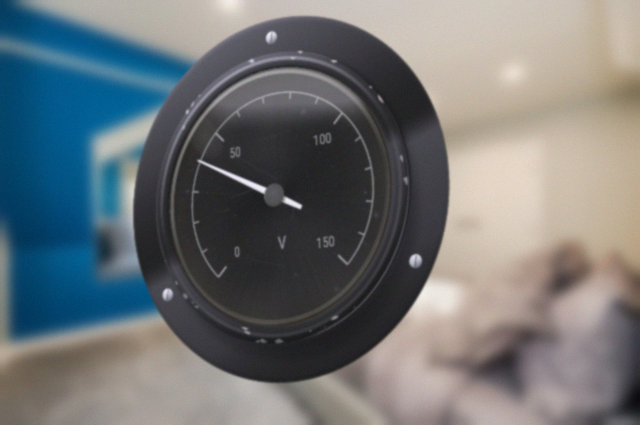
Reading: 40V
